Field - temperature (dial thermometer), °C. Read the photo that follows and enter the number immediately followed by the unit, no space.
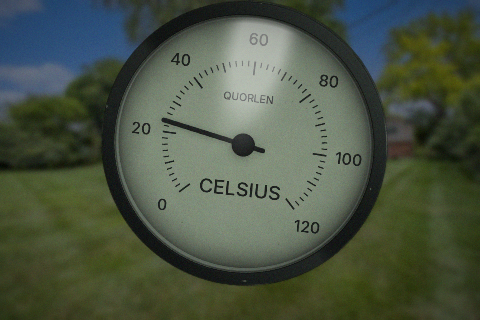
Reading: 24°C
